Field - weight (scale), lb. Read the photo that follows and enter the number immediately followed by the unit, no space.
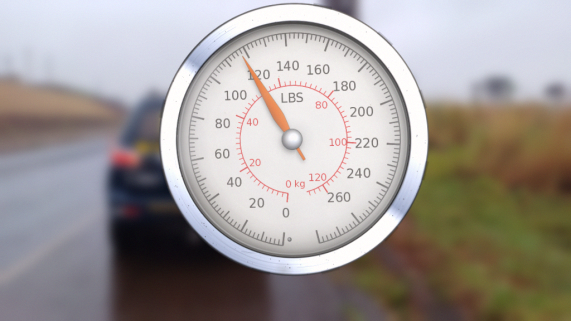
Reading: 118lb
